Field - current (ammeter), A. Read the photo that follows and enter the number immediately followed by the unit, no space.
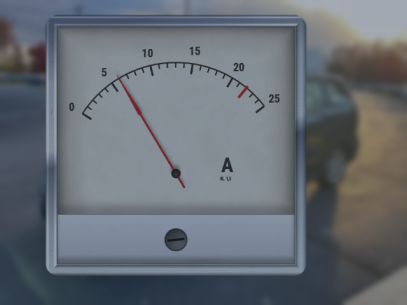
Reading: 6A
